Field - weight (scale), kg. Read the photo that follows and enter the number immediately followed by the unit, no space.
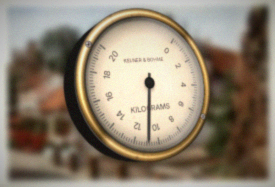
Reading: 11kg
